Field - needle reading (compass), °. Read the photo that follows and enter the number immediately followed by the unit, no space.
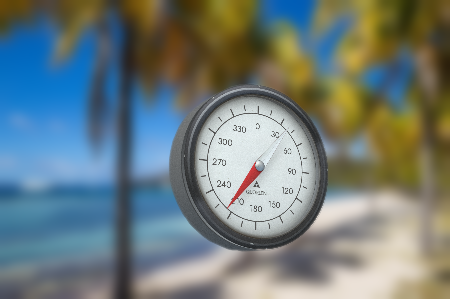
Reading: 217.5°
